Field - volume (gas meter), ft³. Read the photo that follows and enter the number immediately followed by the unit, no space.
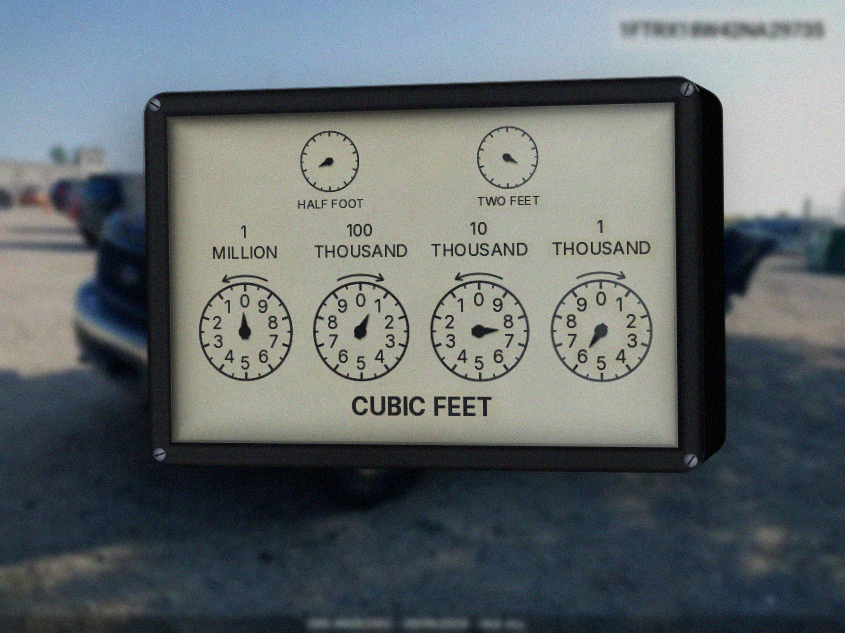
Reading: 7600ft³
